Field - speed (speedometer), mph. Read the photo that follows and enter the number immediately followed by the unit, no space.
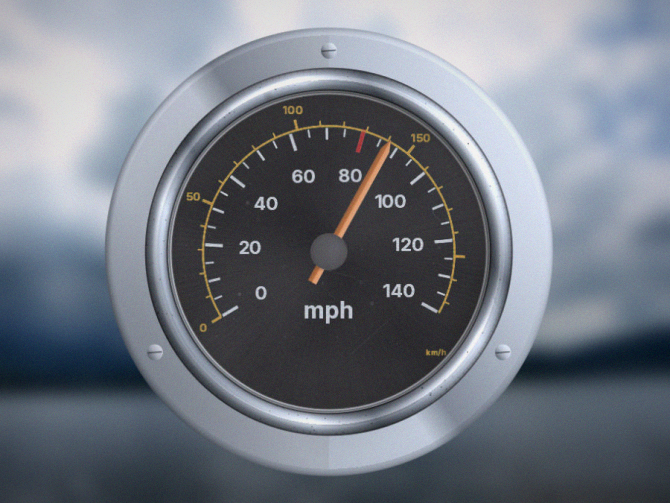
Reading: 87.5mph
